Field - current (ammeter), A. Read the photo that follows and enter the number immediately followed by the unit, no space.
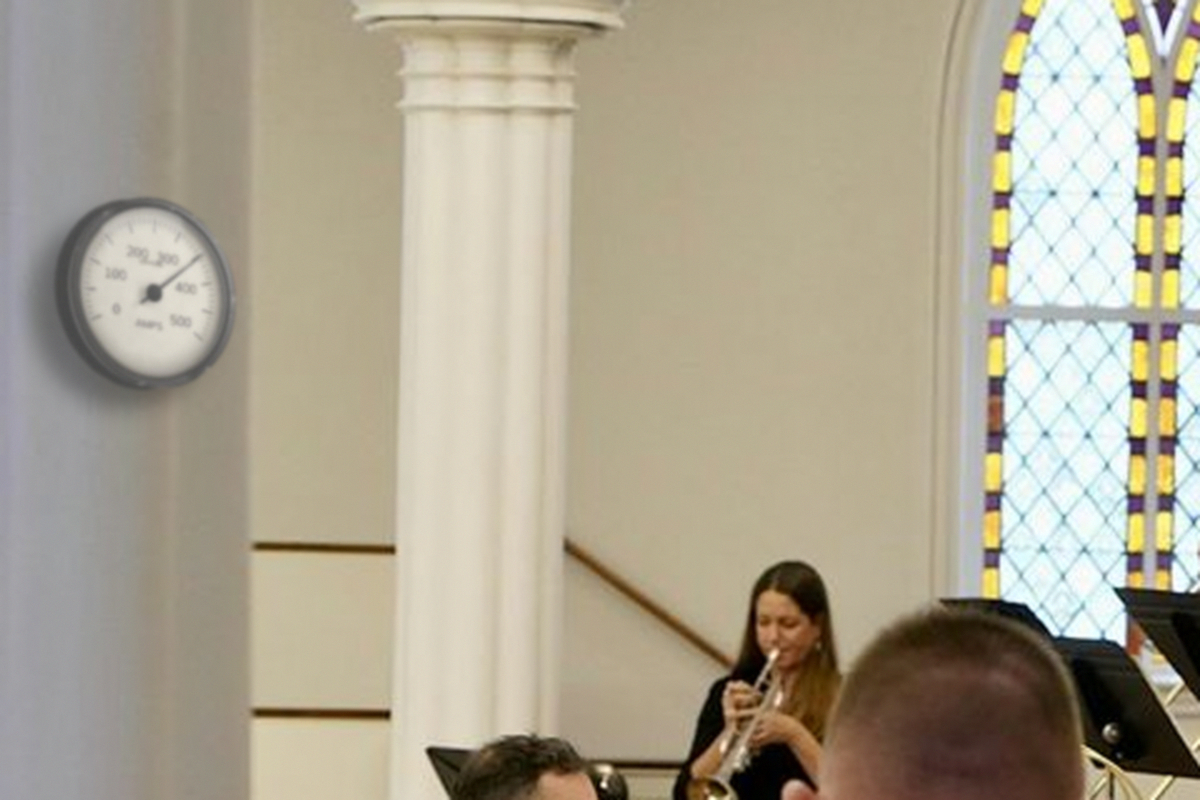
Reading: 350A
